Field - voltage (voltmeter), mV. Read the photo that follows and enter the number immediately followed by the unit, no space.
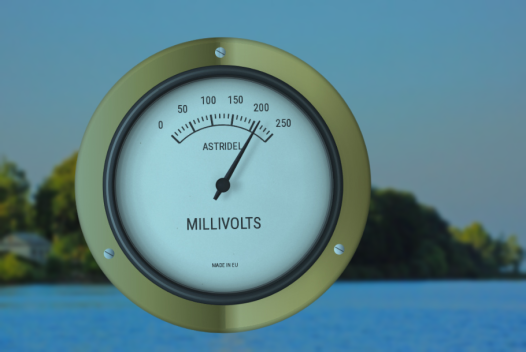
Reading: 210mV
